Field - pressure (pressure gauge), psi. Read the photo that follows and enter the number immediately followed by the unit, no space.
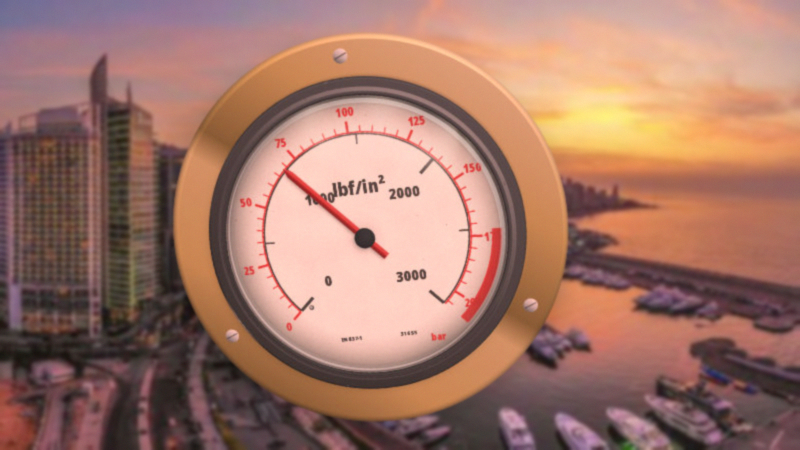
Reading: 1000psi
